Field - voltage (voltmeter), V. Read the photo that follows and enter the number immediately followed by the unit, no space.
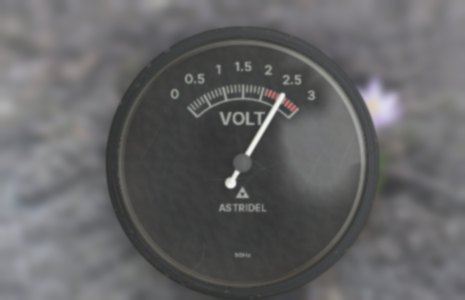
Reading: 2.5V
